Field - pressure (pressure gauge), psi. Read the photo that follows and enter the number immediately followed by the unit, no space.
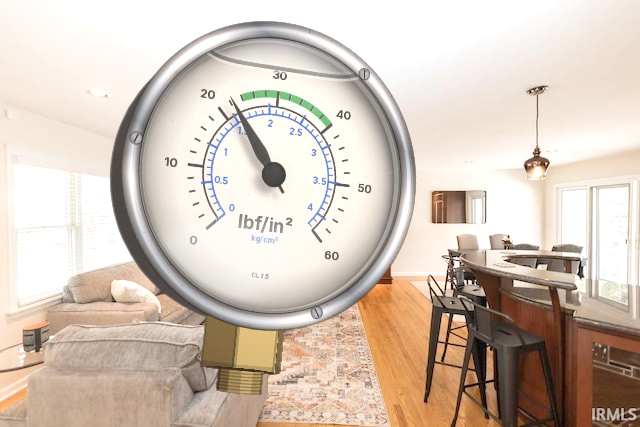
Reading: 22psi
